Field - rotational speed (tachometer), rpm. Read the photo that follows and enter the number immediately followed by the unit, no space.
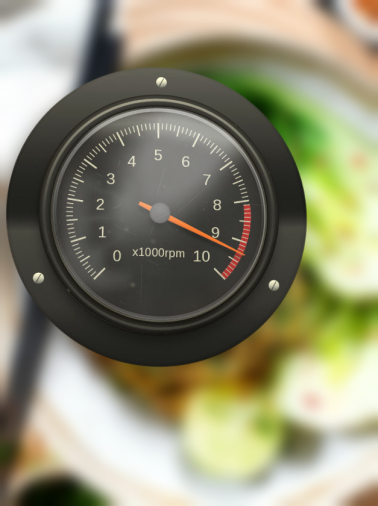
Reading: 9300rpm
